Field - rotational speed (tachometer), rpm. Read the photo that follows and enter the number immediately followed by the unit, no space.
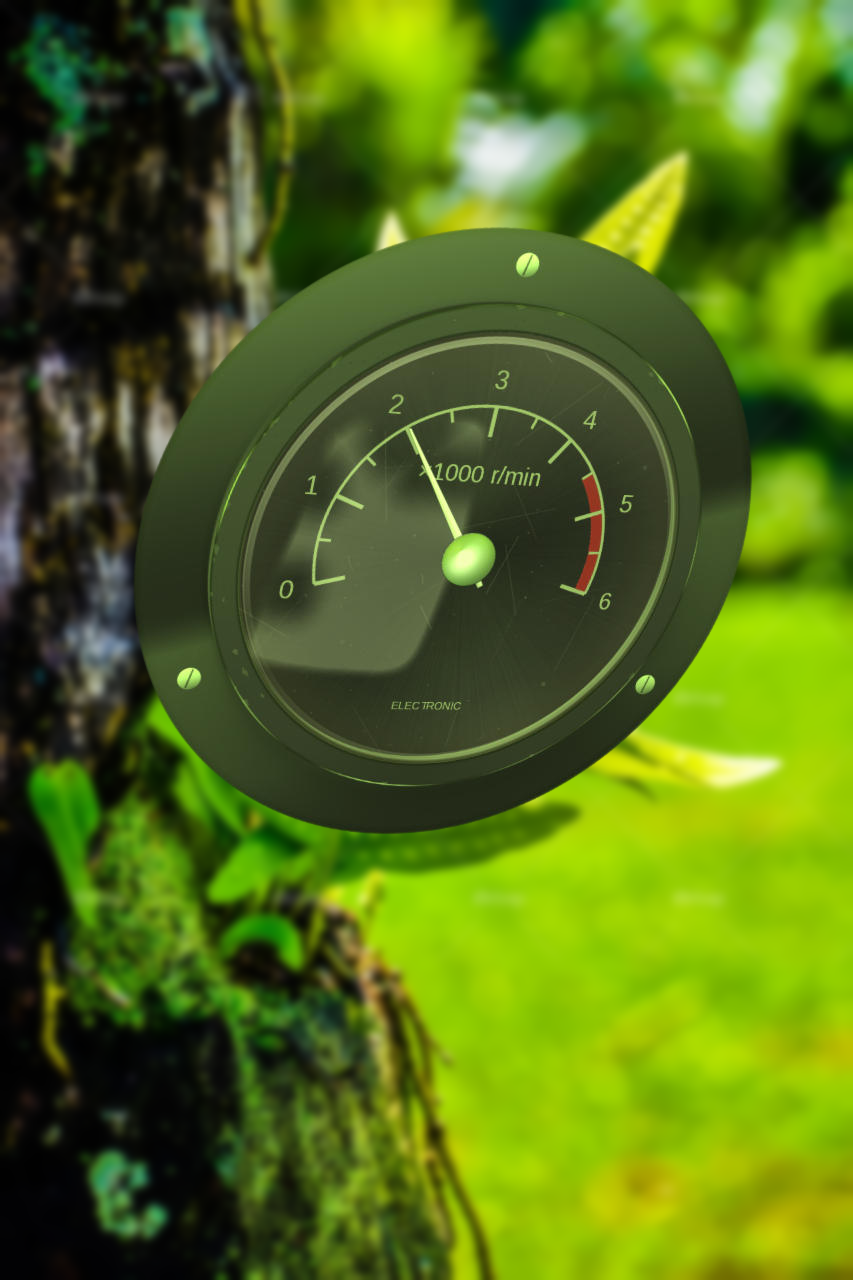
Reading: 2000rpm
